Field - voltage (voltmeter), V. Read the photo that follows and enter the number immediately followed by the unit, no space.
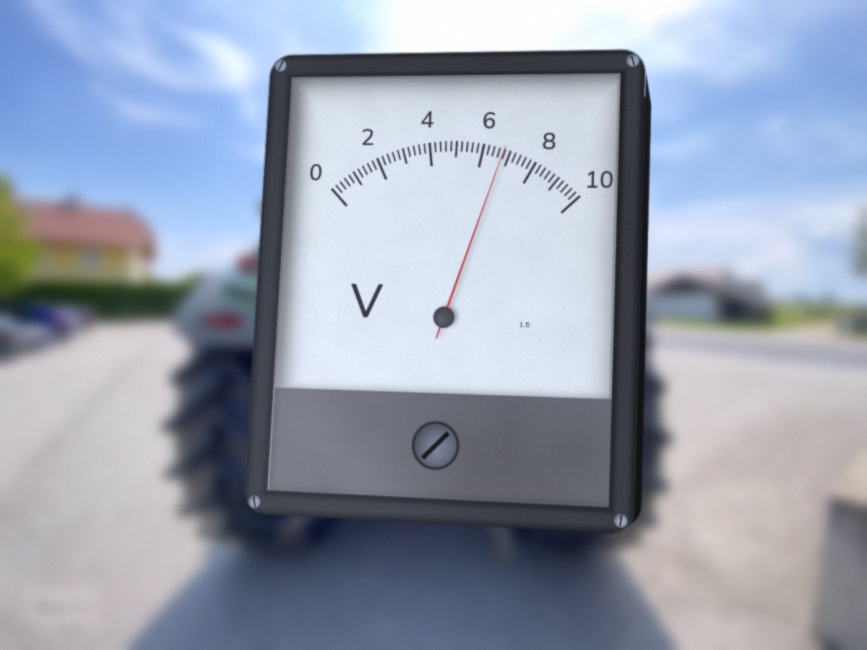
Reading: 6.8V
